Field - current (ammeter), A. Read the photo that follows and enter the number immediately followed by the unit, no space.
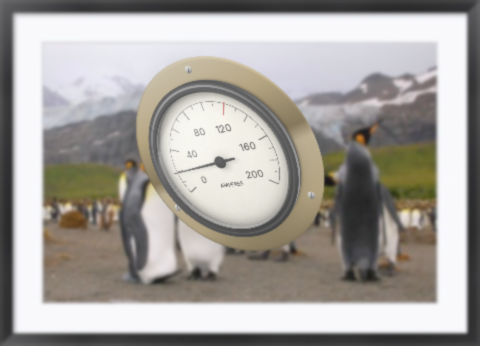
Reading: 20A
